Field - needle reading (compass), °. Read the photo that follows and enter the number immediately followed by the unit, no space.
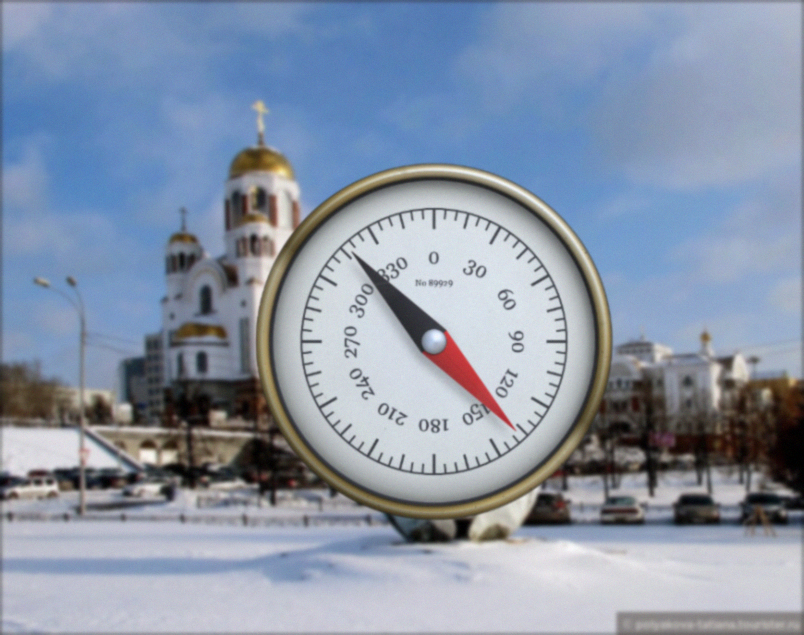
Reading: 137.5°
